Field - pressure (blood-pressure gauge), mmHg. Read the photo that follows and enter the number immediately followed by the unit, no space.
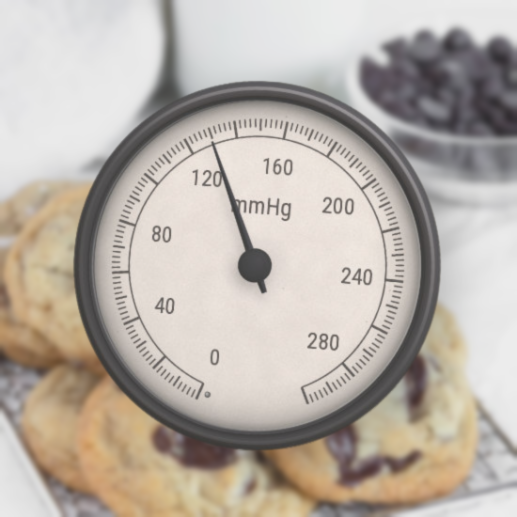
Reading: 130mmHg
